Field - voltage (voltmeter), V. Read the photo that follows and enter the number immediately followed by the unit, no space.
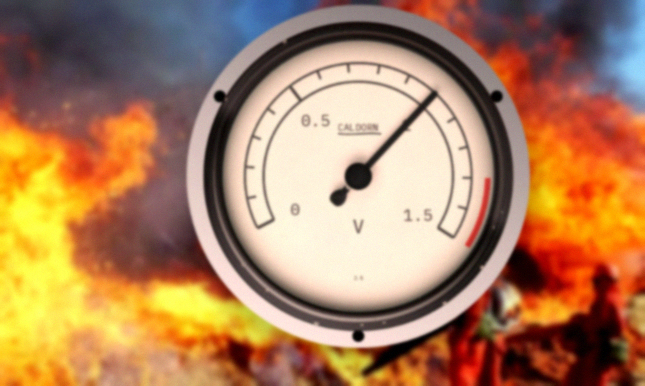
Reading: 1V
